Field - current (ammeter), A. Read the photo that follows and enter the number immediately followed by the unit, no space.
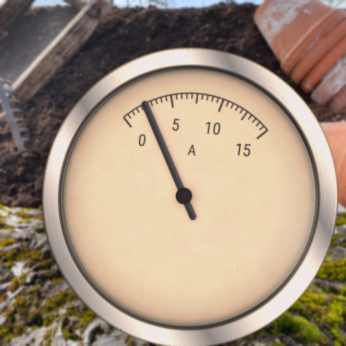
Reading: 2.5A
